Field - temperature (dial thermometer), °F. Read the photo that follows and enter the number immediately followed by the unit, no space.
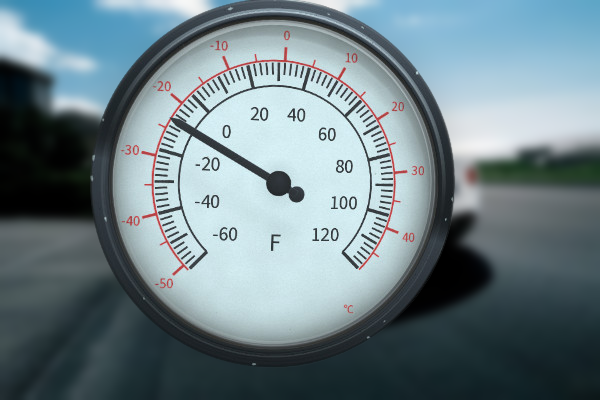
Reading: -10°F
